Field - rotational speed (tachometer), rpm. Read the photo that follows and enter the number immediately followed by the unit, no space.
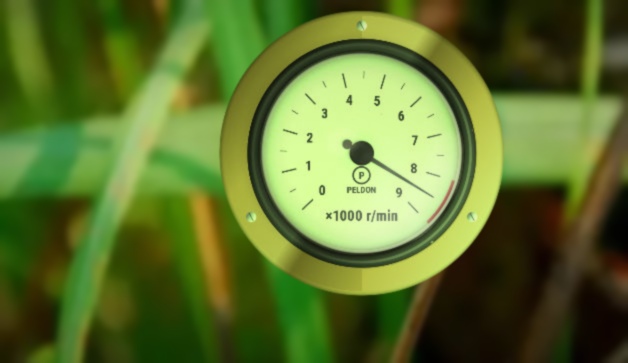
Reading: 8500rpm
